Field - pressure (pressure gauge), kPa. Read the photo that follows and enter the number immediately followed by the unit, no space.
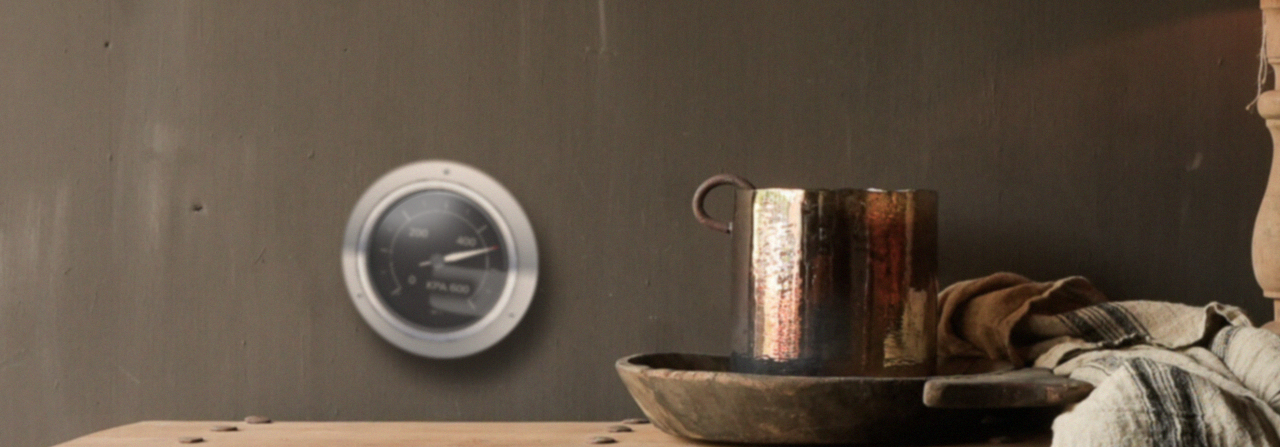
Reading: 450kPa
